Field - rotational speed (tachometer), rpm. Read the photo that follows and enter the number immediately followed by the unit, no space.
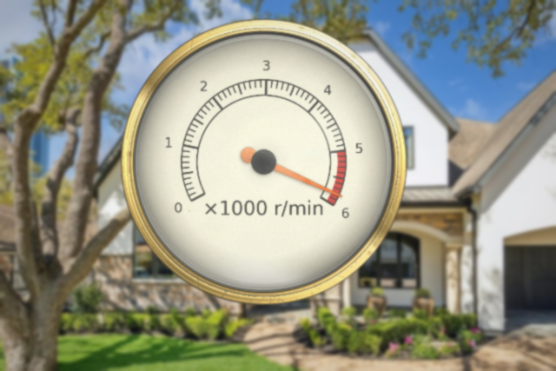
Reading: 5800rpm
